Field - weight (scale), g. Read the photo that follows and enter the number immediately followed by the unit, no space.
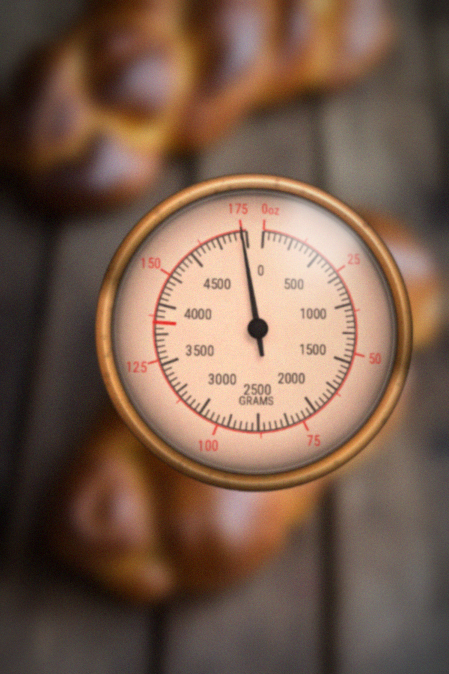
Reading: 4950g
